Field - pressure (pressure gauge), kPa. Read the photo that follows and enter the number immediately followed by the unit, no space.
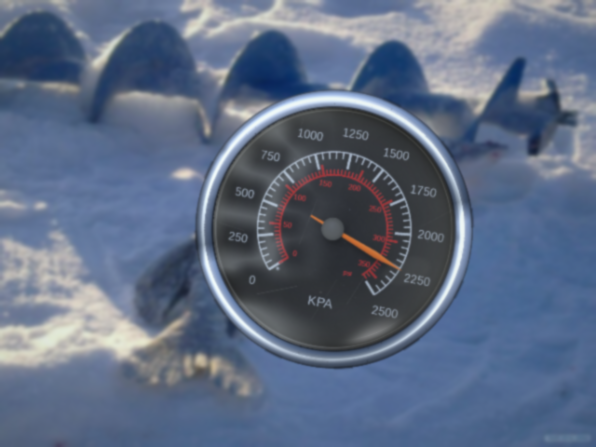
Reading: 2250kPa
